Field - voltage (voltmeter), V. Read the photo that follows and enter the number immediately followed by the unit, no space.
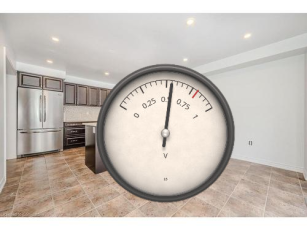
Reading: 0.55V
